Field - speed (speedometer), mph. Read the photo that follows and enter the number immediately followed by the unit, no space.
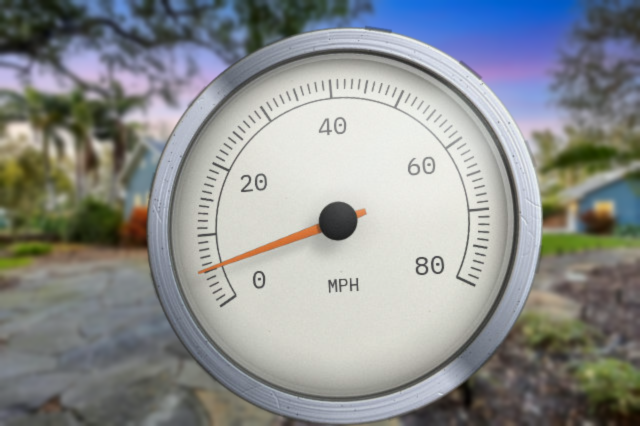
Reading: 5mph
